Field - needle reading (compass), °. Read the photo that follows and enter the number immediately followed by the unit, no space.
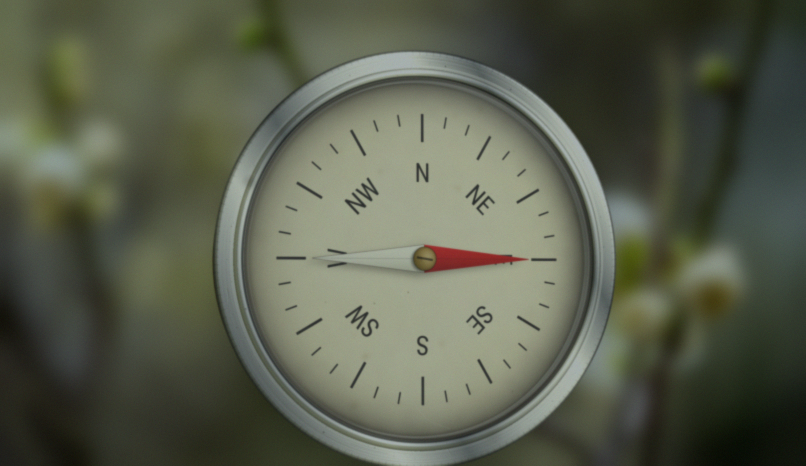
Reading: 90°
